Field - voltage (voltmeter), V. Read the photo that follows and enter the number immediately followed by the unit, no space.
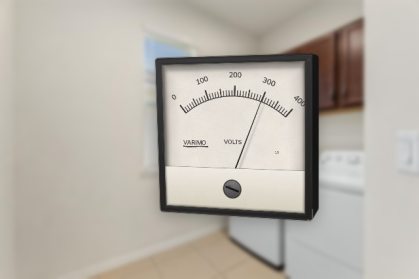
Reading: 300V
